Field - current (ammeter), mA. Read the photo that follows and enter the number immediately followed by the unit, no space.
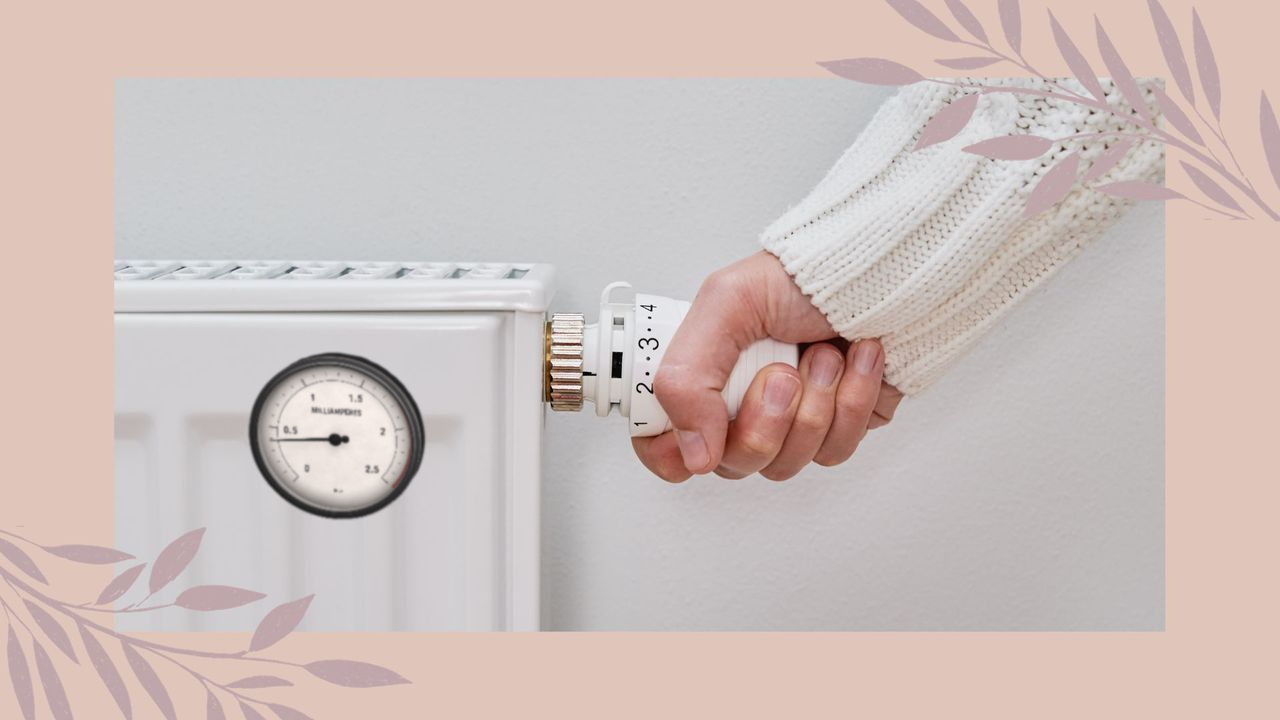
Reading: 0.4mA
